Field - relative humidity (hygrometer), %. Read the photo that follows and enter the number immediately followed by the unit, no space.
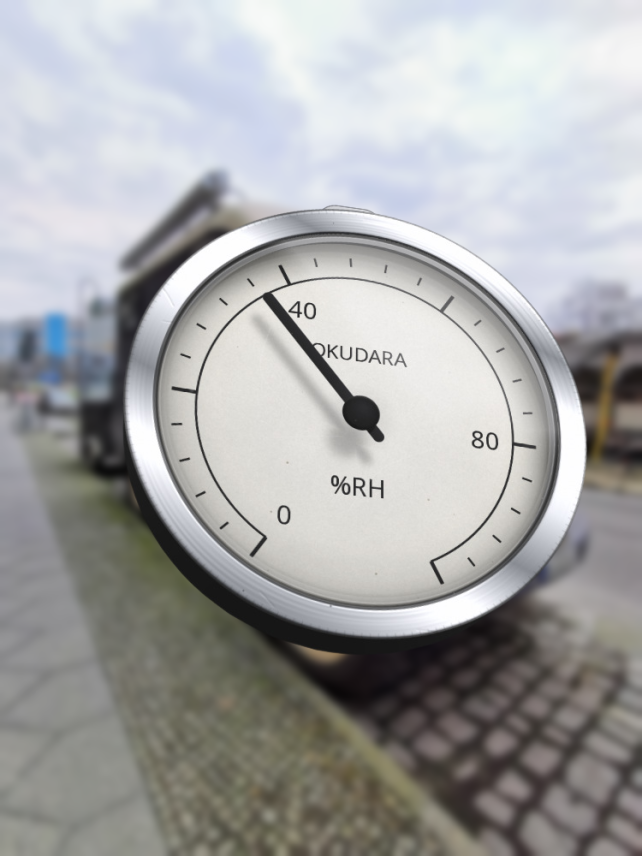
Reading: 36%
